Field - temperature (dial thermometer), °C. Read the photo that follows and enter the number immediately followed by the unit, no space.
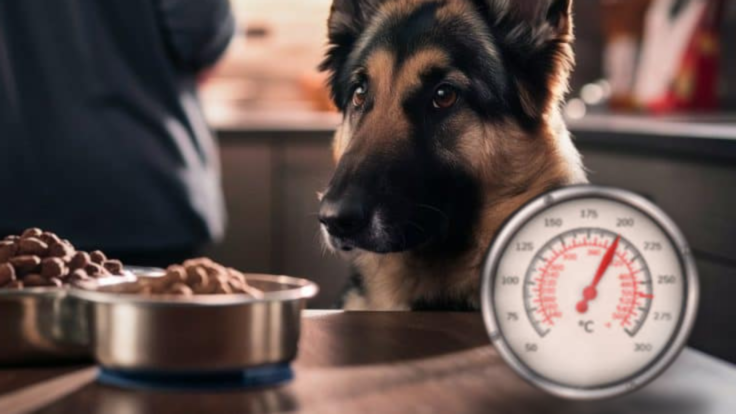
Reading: 200°C
